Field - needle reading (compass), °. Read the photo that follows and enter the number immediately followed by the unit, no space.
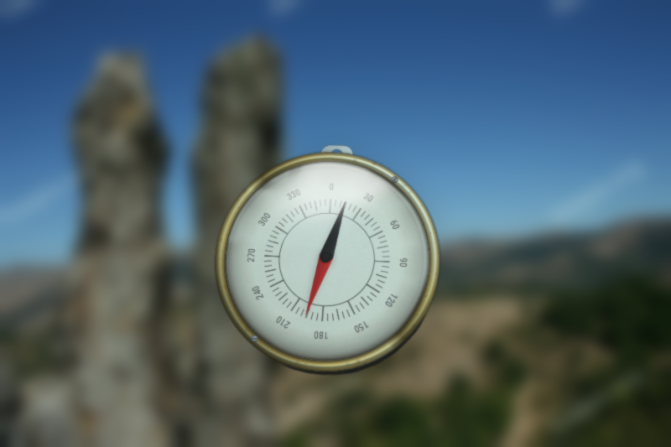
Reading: 195°
